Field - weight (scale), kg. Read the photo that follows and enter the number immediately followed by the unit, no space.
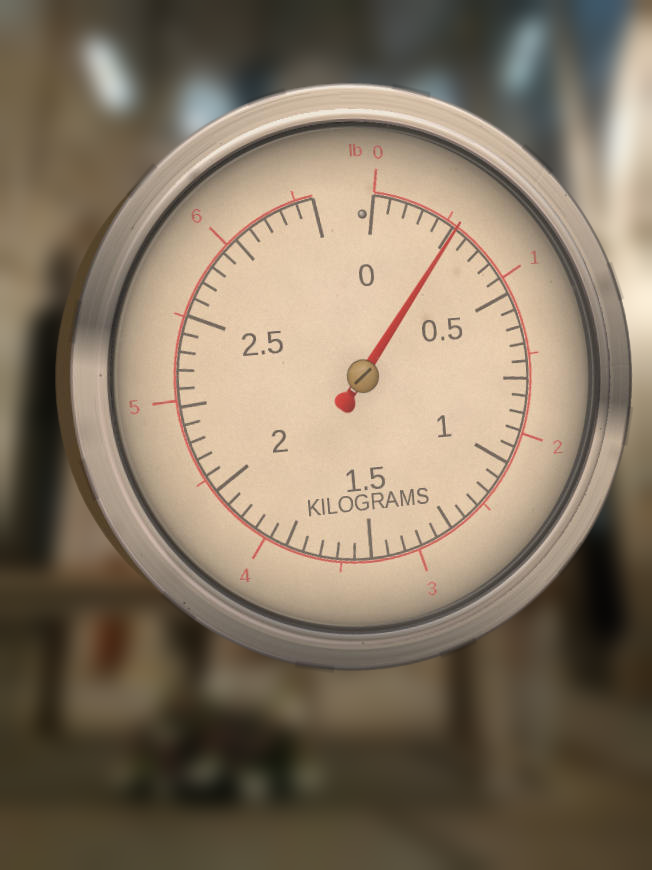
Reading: 0.25kg
